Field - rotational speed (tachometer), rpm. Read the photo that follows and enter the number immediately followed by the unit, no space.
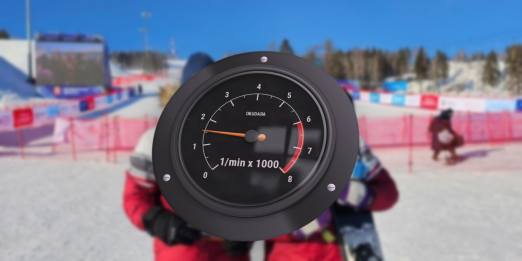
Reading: 1500rpm
